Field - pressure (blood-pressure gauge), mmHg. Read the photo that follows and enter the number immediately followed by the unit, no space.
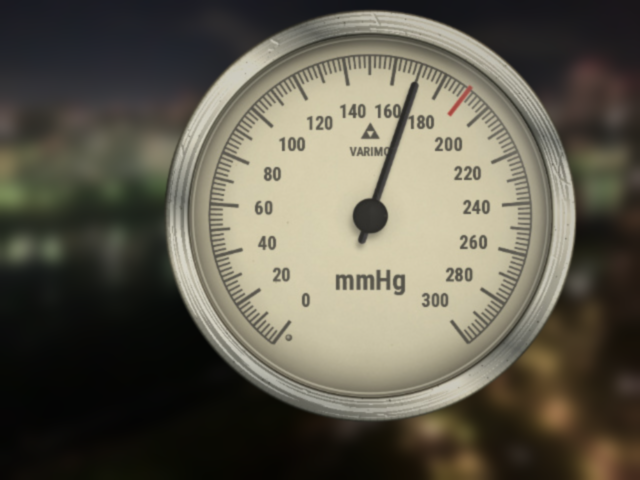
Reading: 170mmHg
